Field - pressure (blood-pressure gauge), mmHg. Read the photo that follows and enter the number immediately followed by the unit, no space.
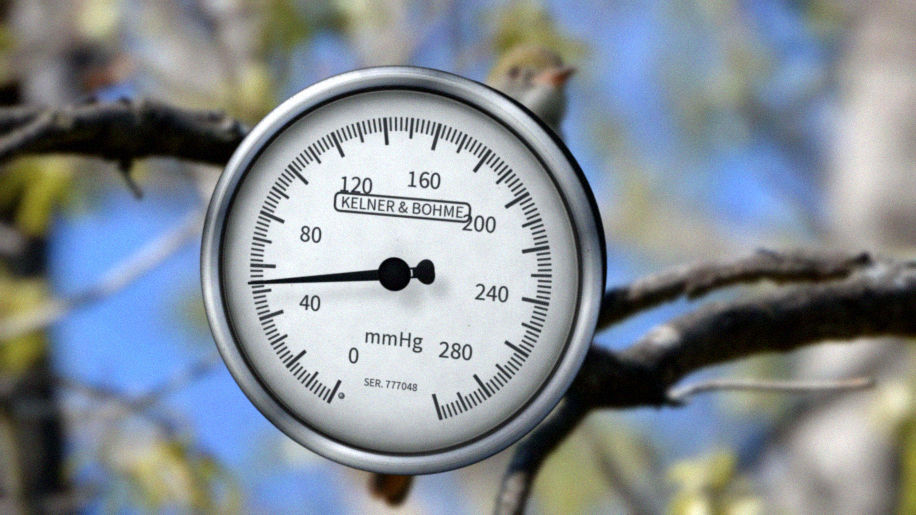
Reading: 54mmHg
